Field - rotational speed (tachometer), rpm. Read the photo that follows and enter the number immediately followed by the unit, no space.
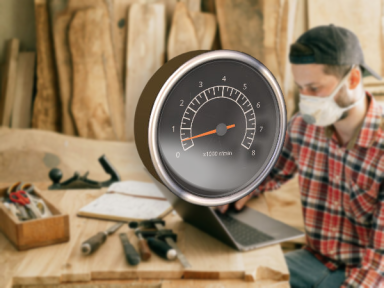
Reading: 500rpm
